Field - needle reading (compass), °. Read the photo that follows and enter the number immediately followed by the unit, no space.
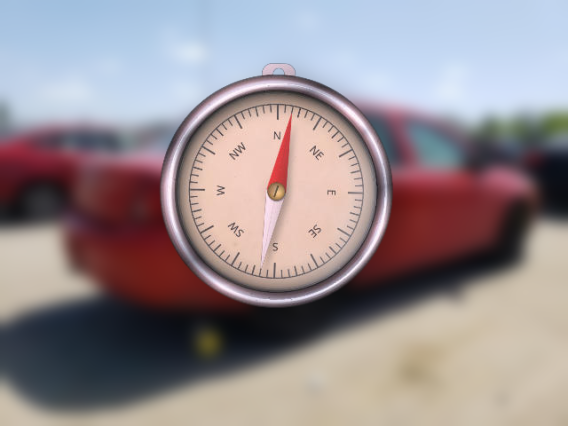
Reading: 10°
